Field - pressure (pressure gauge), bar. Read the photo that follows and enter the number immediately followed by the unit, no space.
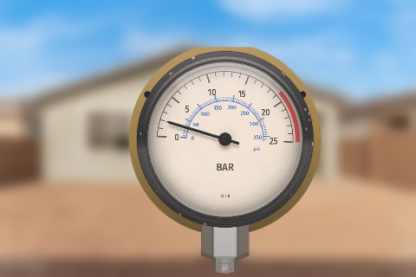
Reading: 2bar
